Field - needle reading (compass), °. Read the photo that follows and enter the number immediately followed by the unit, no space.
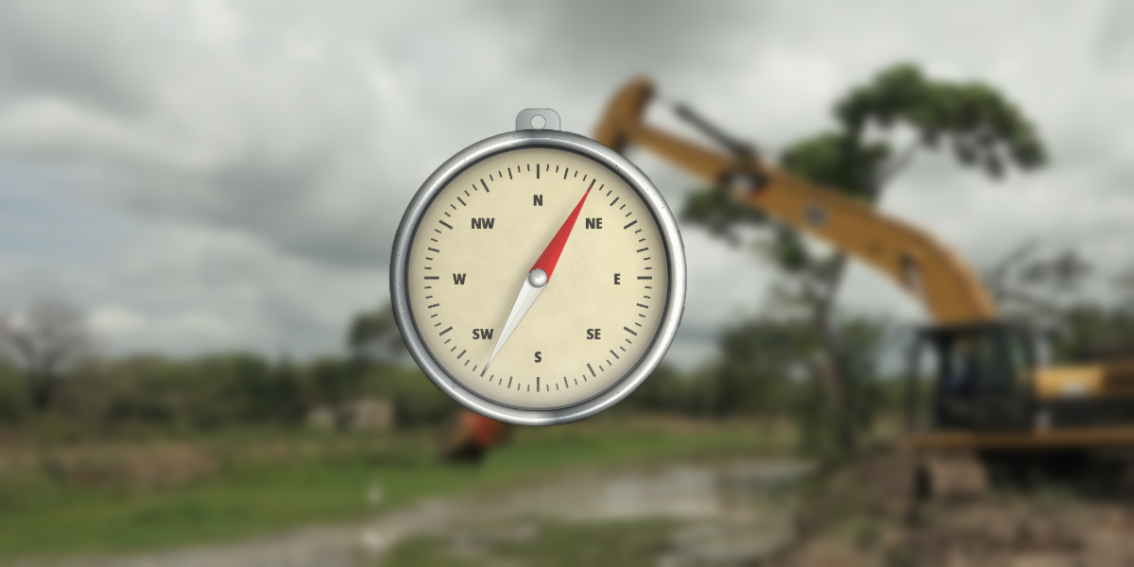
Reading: 30°
